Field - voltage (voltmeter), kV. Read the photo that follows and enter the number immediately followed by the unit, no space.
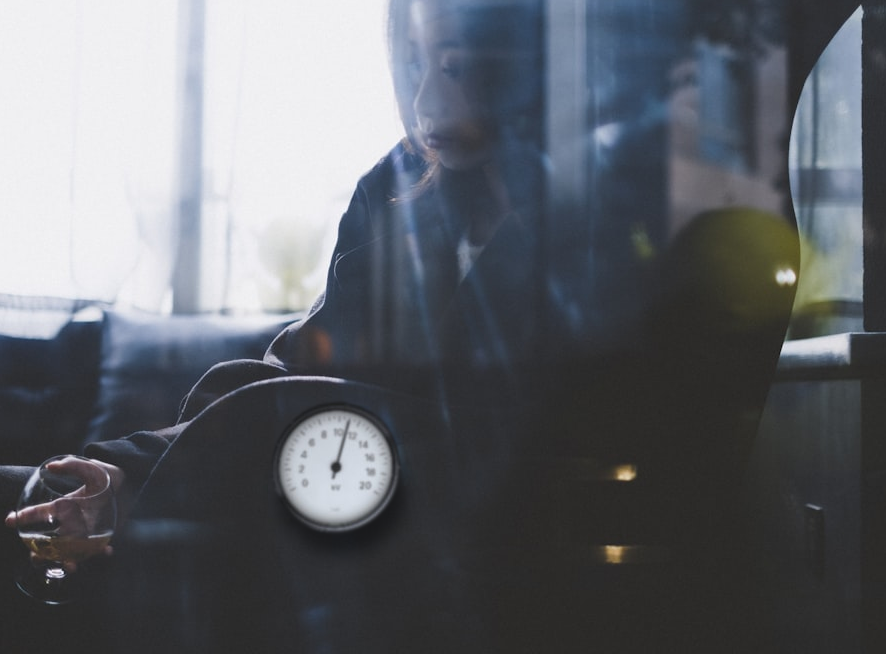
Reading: 11kV
